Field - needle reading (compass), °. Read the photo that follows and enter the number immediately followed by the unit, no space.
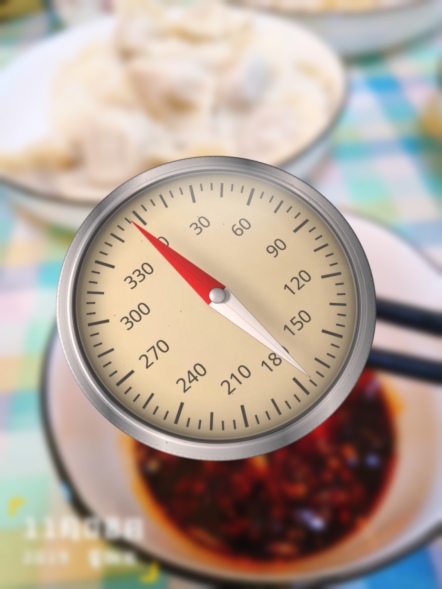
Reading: 355°
